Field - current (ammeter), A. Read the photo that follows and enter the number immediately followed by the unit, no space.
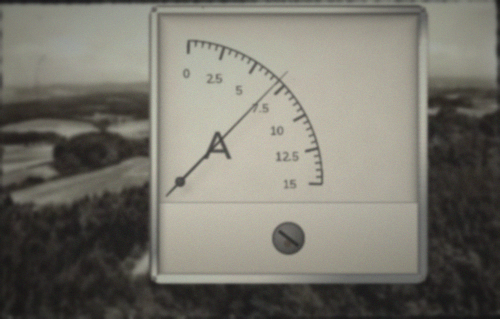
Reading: 7A
